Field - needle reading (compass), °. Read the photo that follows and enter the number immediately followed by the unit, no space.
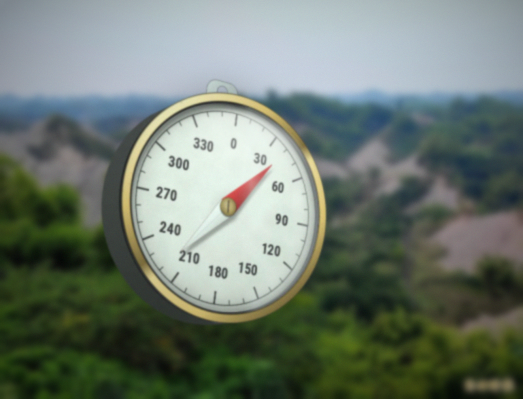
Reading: 40°
